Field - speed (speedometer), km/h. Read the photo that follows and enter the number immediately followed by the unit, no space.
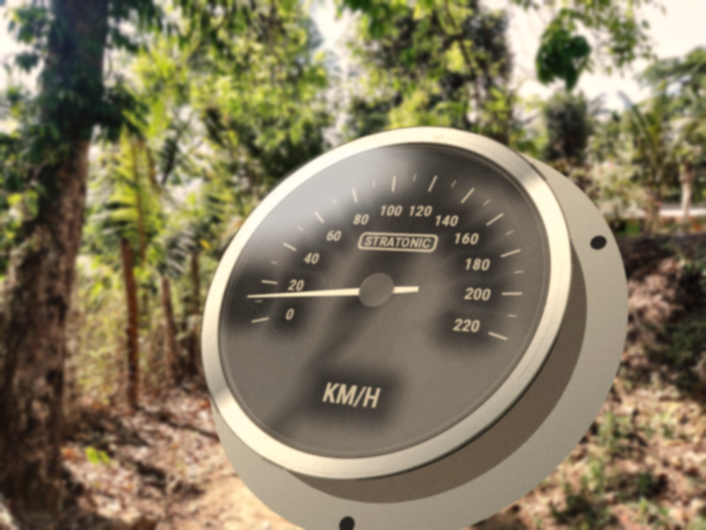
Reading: 10km/h
